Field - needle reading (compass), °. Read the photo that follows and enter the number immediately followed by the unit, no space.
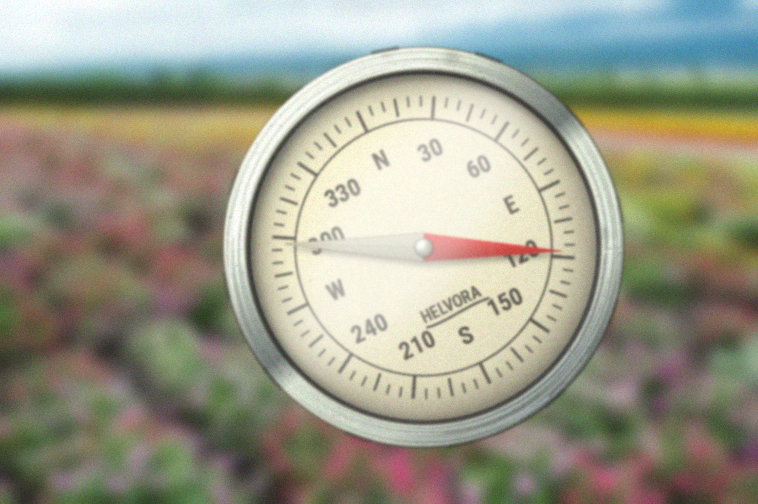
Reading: 117.5°
